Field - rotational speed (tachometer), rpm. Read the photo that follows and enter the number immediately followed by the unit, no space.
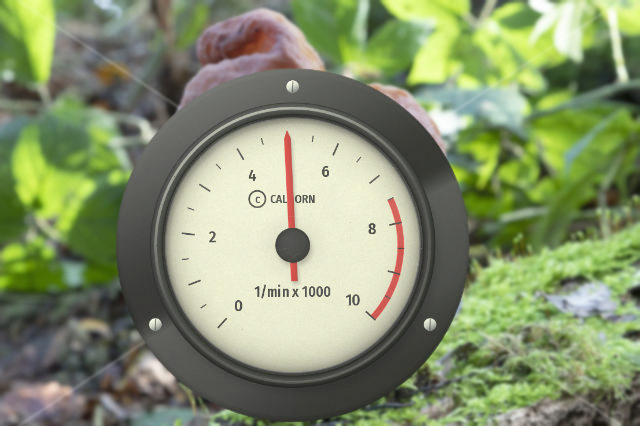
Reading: 5000rpm
